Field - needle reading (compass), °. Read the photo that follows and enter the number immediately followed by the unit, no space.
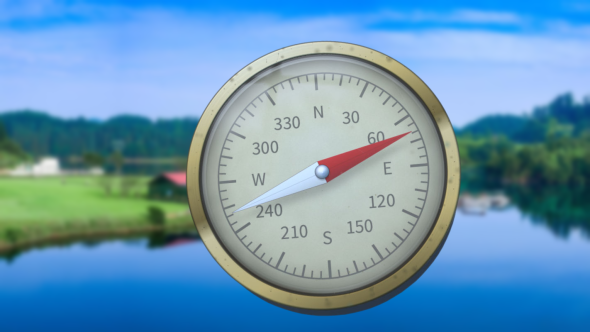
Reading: 70°
